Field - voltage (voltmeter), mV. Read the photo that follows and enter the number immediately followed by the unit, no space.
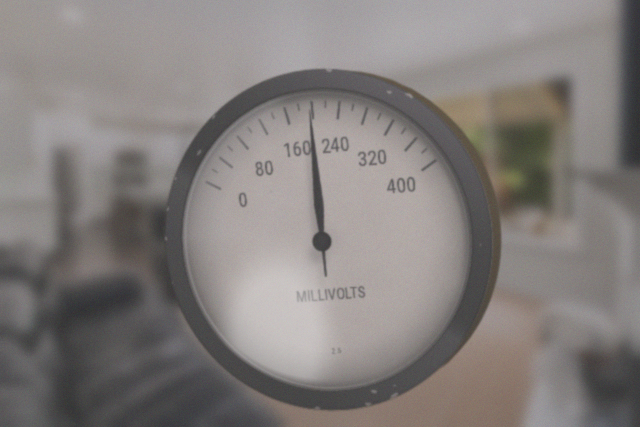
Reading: 200mV
